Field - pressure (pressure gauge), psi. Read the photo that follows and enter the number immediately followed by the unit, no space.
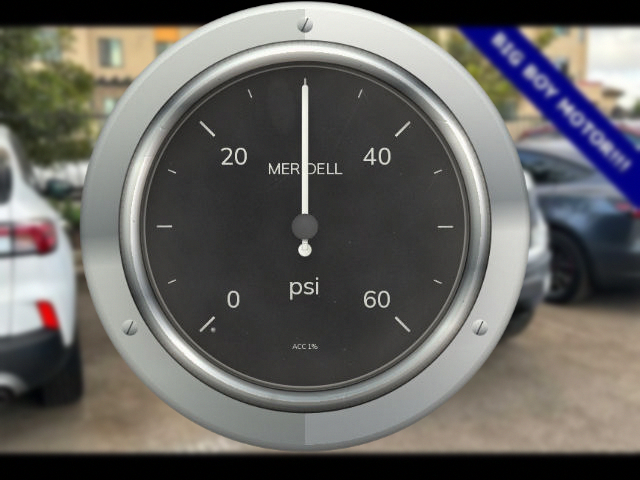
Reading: 30psi
